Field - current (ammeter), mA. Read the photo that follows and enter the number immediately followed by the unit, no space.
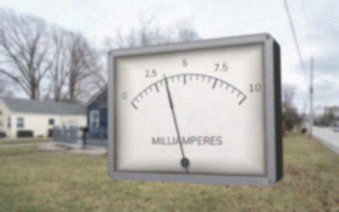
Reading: 3.5mA
